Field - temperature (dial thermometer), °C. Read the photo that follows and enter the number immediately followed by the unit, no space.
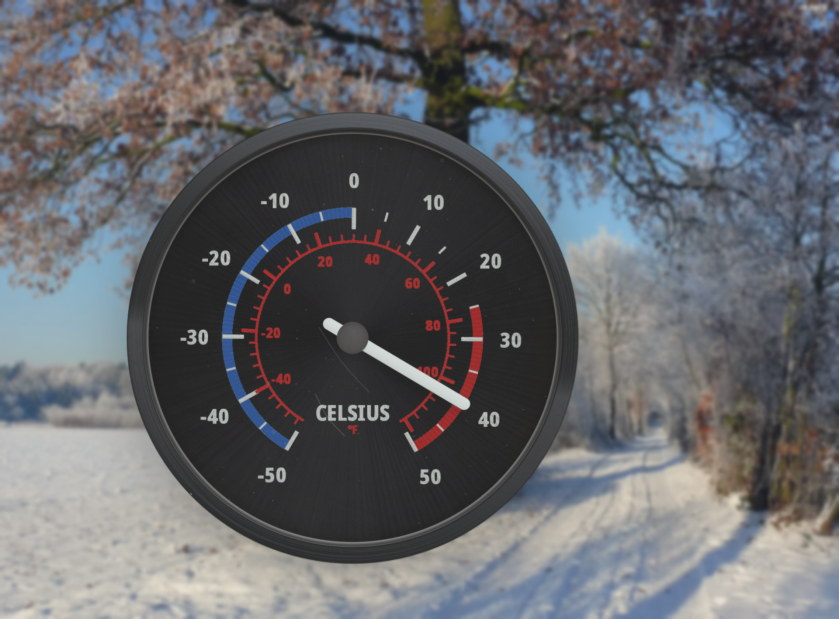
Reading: 40°C
